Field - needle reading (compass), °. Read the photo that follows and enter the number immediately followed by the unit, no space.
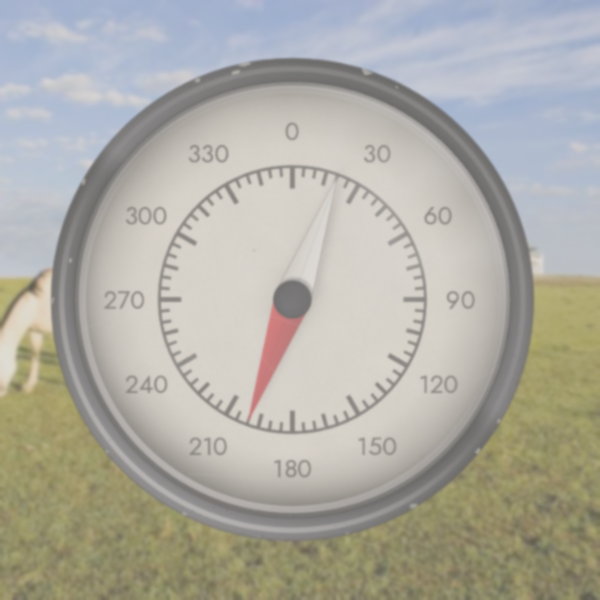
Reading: 200°
